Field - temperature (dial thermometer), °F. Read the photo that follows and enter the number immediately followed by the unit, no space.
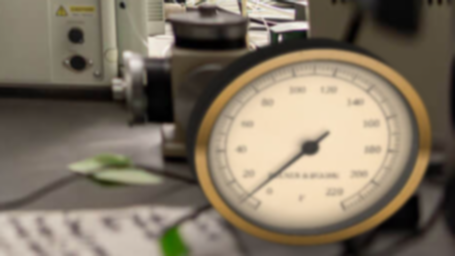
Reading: 10°F
